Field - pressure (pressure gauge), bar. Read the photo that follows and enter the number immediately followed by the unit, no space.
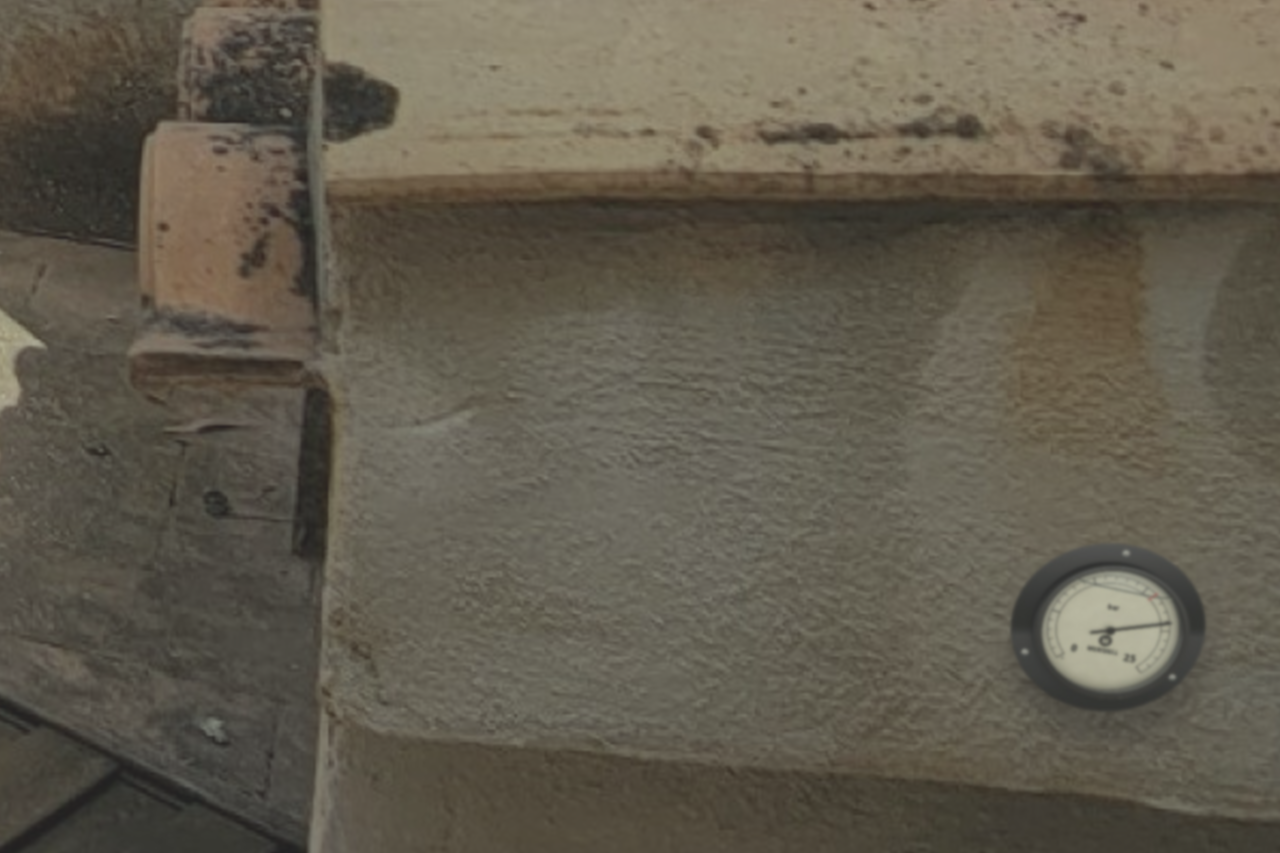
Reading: 19bar
